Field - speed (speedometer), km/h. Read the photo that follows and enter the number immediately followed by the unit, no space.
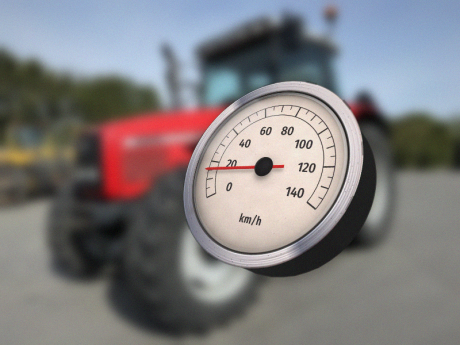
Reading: 15km/h
